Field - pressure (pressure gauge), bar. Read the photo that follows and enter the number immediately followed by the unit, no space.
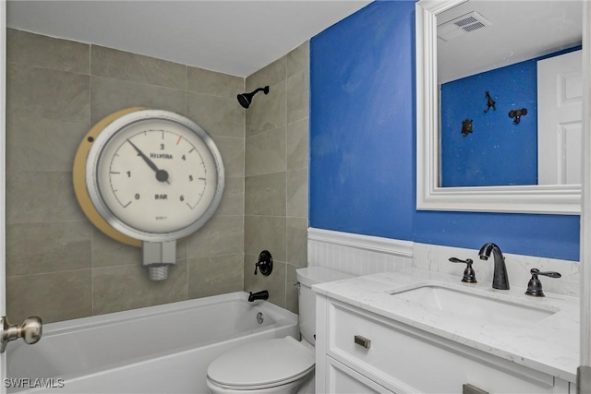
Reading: 2bar
